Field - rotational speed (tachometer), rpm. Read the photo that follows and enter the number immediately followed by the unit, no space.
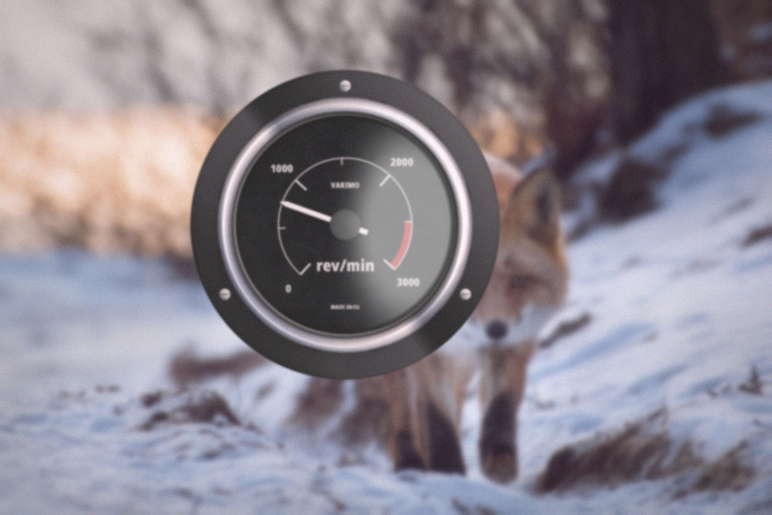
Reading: 750rpm
